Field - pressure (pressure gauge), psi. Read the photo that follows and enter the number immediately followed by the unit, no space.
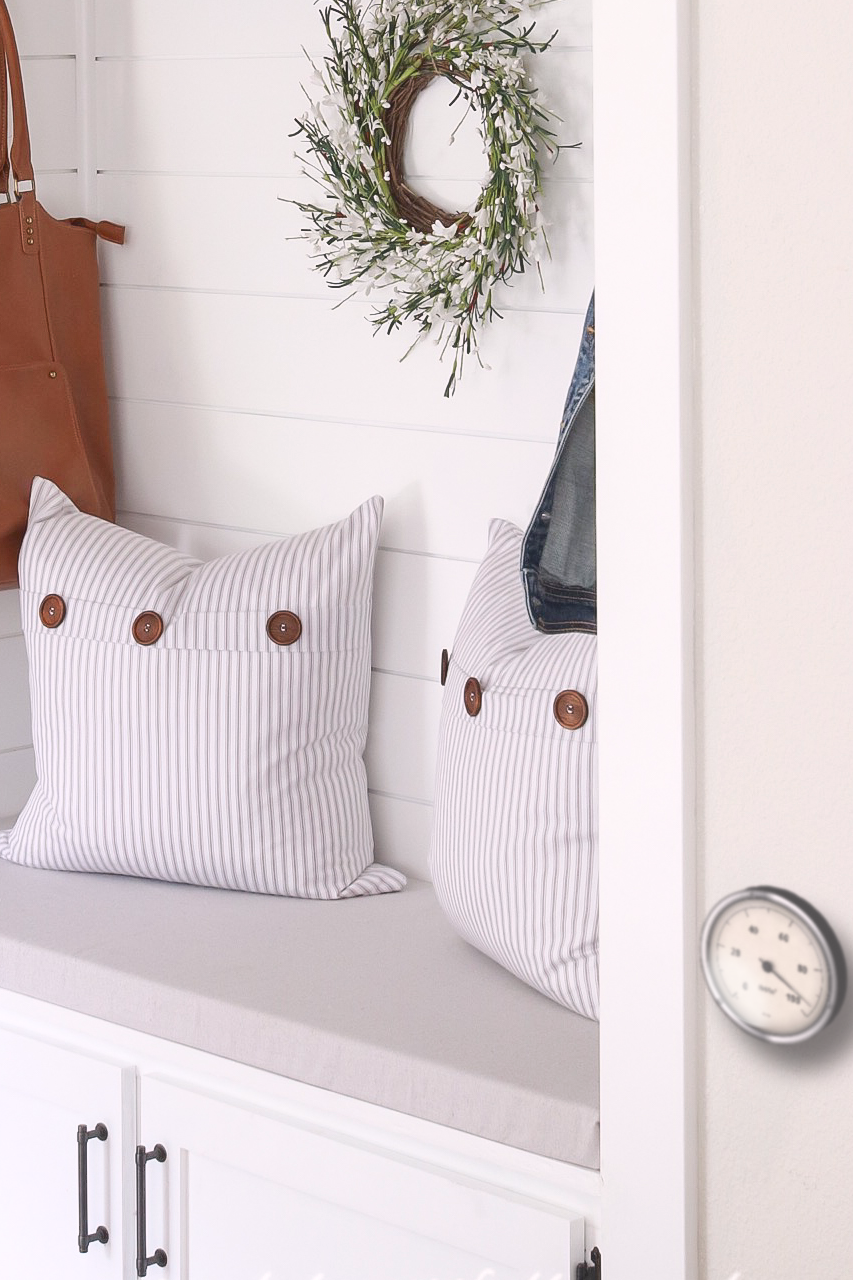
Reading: 95psi
